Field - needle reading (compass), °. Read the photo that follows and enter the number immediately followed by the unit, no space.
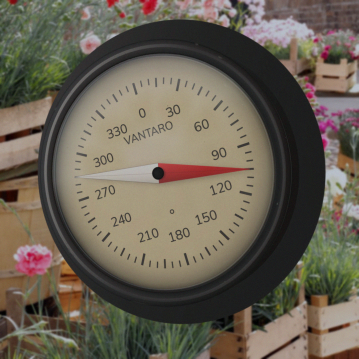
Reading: 105°
